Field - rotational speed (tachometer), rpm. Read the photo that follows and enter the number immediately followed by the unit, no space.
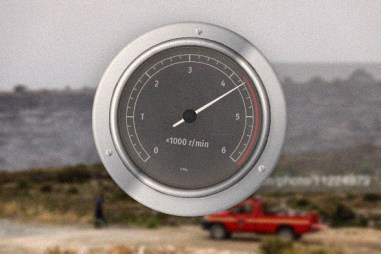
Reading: 4300rpm
